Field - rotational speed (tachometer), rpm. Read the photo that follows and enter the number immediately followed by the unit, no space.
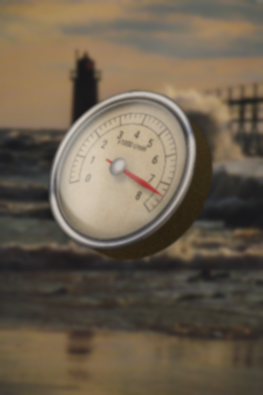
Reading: 7400rpm
